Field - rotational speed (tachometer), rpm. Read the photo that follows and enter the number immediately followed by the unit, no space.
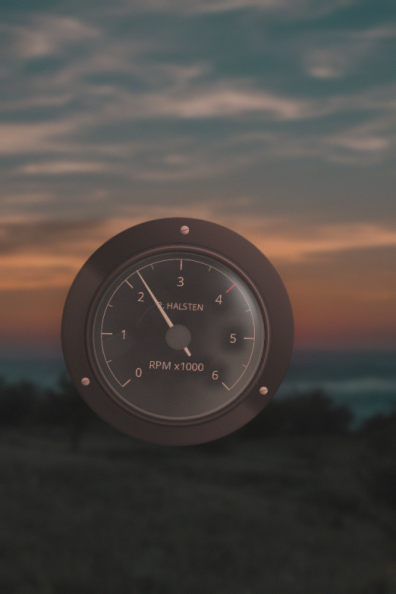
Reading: 2250rpm
